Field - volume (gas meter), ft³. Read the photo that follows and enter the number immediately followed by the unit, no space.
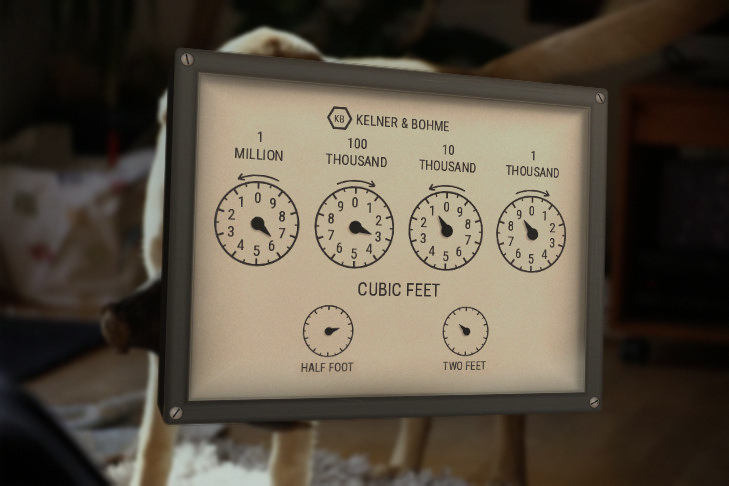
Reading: 630900ft³
